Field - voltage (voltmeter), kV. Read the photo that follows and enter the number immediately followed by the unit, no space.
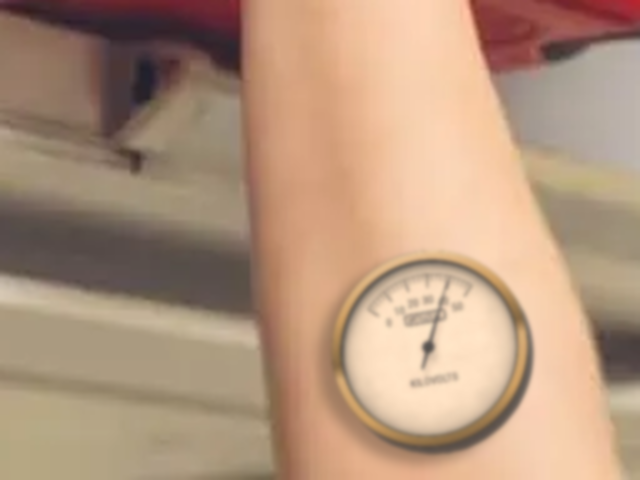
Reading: 40kV
